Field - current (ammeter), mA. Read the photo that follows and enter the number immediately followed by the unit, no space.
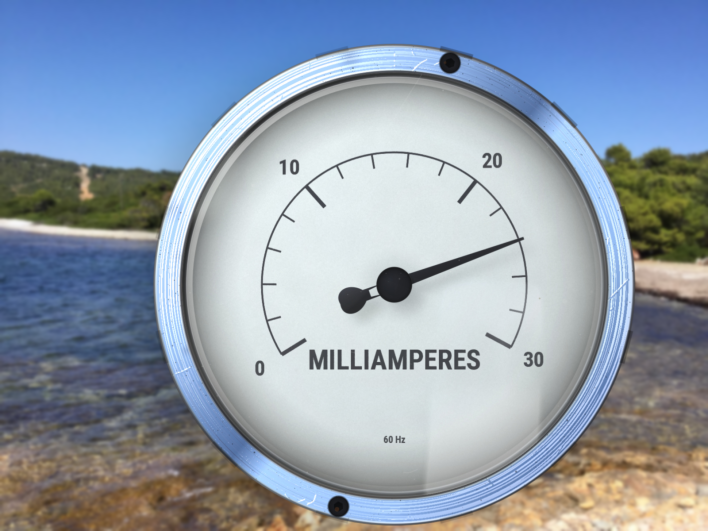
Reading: 24mA
